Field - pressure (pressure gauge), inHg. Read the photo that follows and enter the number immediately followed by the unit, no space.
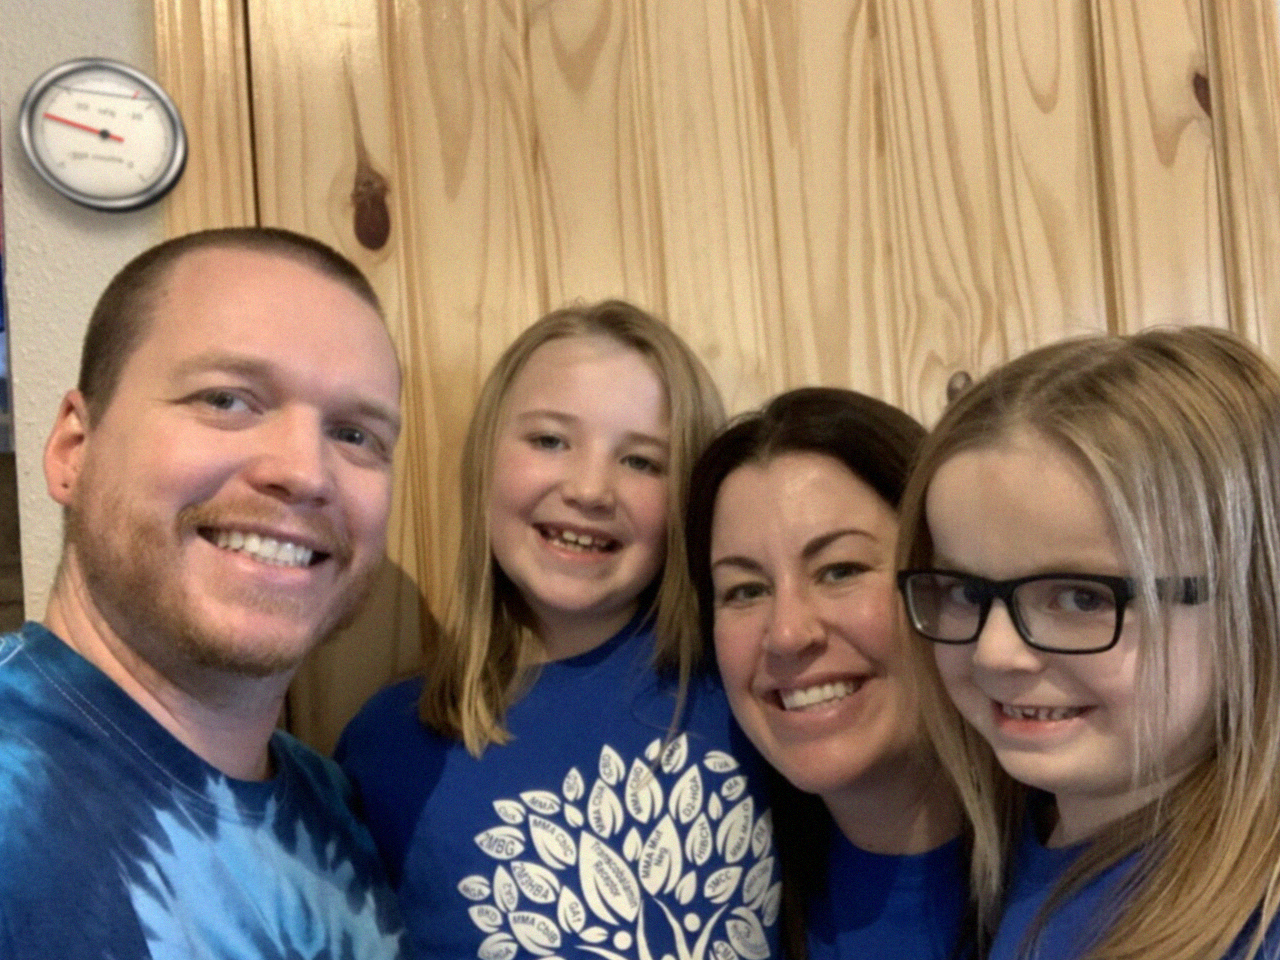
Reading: -24inHg
